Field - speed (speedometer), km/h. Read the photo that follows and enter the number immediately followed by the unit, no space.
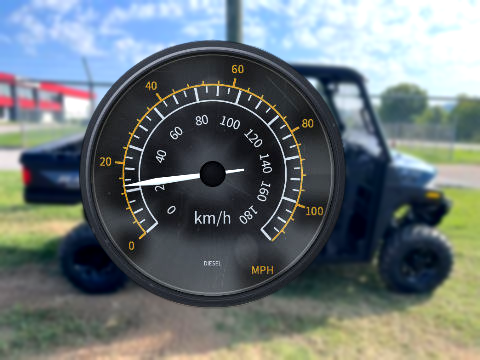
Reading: 22.5km/h
